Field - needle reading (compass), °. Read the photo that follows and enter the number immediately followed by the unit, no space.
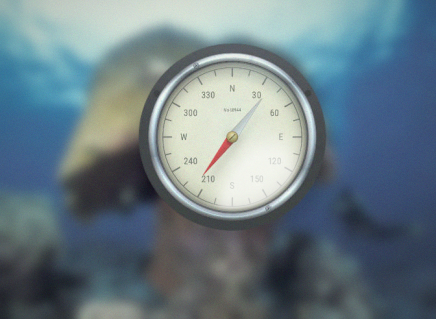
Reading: 217.5°
